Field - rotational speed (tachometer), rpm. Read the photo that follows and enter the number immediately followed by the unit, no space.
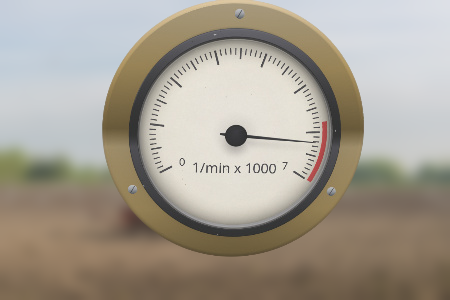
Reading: 6200rpm
